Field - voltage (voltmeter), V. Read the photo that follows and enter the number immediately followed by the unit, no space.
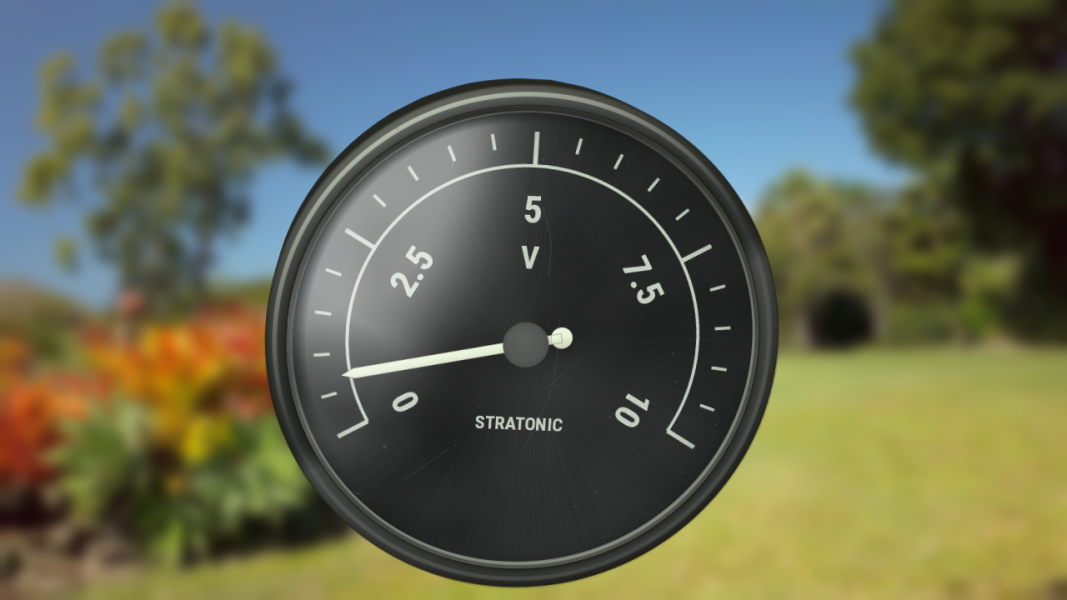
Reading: 0.75V
